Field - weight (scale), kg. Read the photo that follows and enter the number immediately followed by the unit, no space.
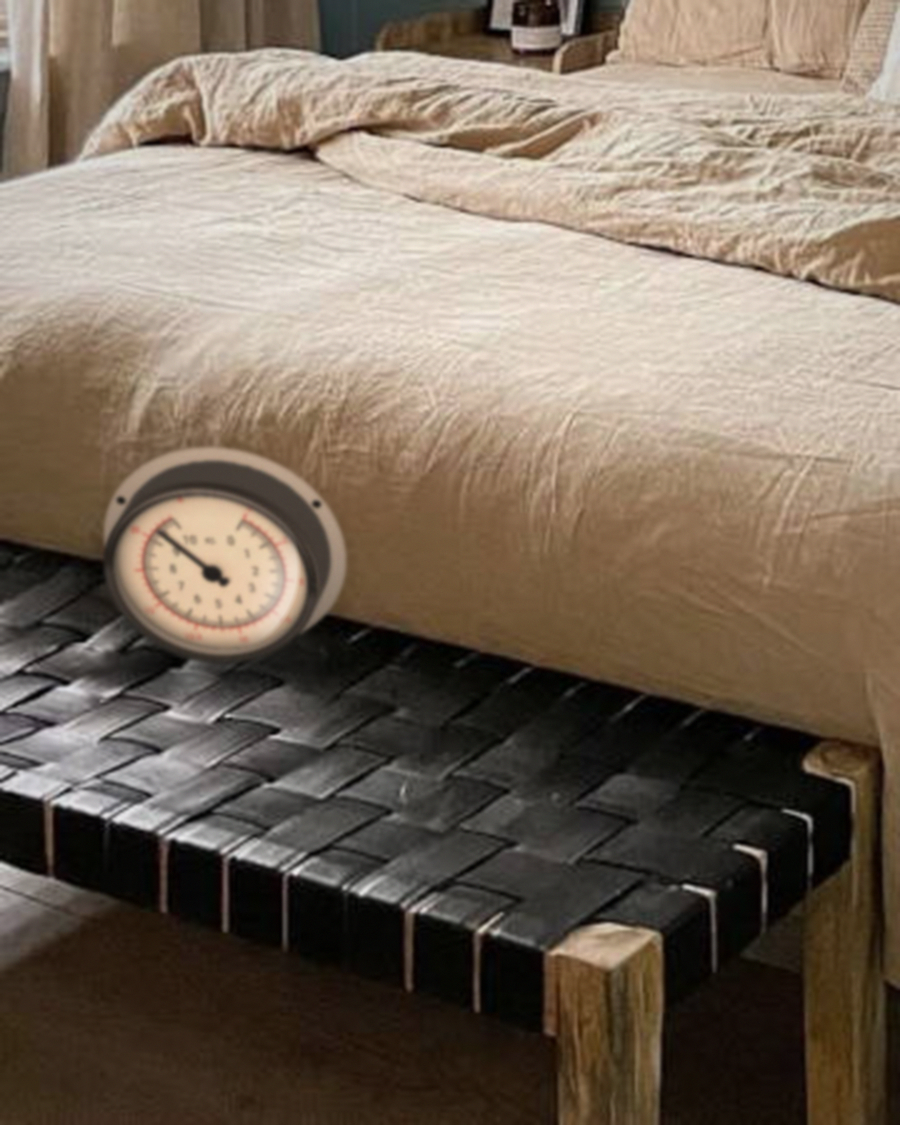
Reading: 9.5kg
